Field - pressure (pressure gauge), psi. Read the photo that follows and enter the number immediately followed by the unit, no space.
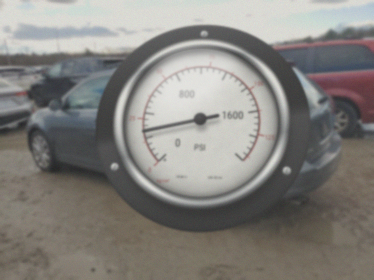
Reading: 250psi
